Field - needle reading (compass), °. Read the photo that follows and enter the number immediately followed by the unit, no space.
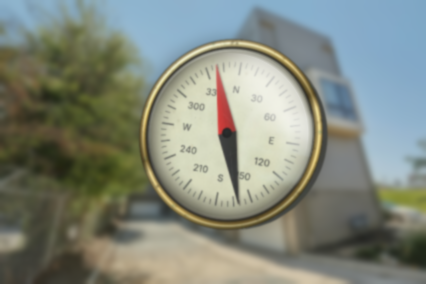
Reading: 340°
